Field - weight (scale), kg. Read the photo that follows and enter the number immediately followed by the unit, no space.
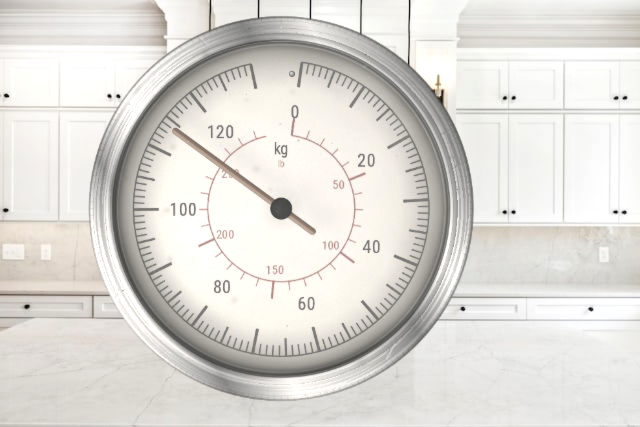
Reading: 114kg
